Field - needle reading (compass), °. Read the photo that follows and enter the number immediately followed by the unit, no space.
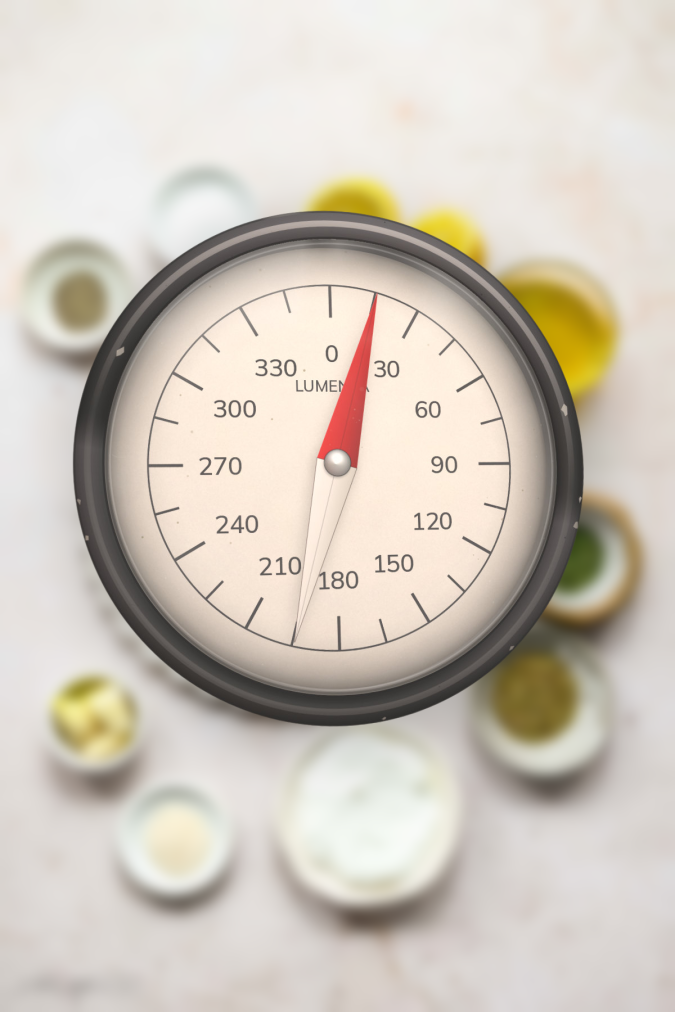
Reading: 15°
